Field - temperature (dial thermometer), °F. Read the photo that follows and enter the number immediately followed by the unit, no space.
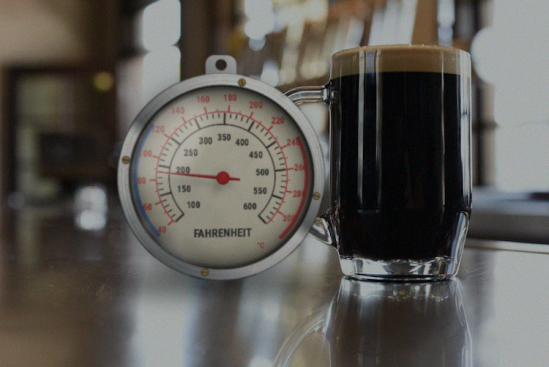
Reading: 190°F
